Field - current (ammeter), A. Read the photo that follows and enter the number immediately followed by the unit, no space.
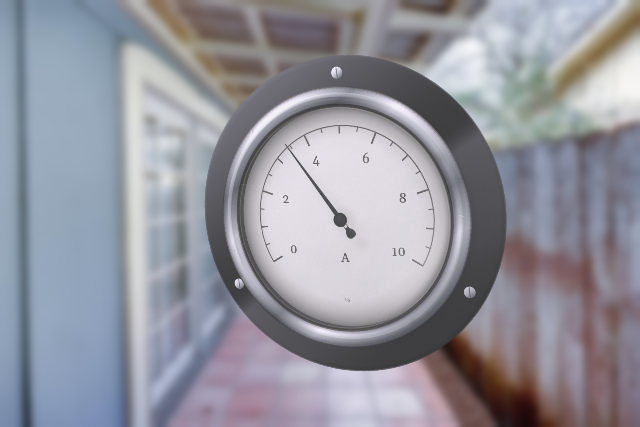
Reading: 3.5A
